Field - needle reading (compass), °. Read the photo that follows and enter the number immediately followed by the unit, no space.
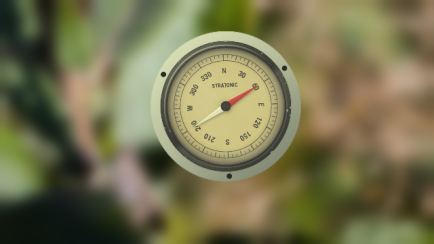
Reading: 60°
